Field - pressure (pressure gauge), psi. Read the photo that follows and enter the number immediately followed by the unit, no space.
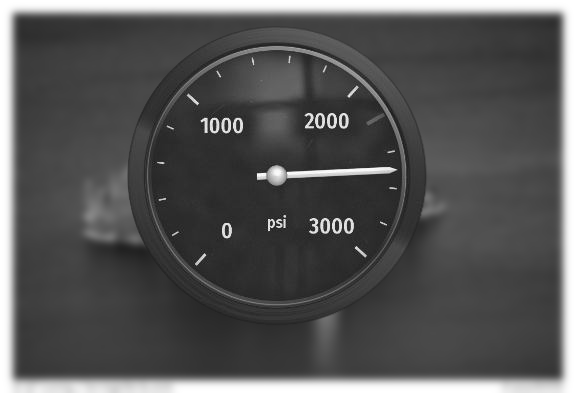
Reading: 2500psi
